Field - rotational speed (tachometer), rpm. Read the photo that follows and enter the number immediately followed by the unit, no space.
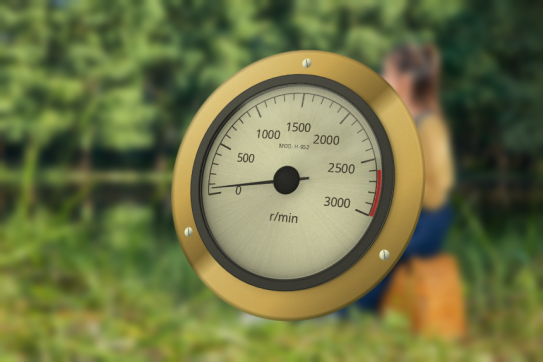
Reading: 50rpm
